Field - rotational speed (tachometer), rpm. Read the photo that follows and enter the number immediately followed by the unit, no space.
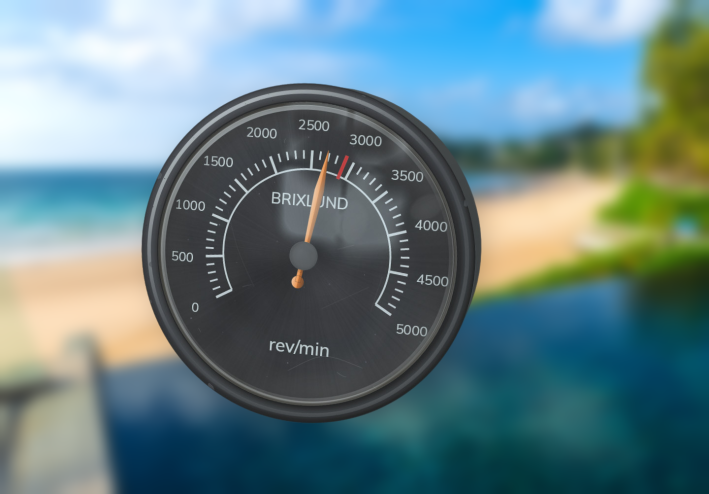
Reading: 2700rpm
